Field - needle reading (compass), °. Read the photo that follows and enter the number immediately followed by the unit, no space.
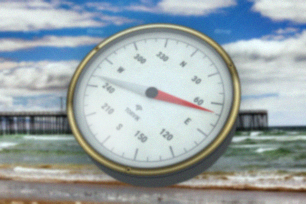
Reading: 70°
